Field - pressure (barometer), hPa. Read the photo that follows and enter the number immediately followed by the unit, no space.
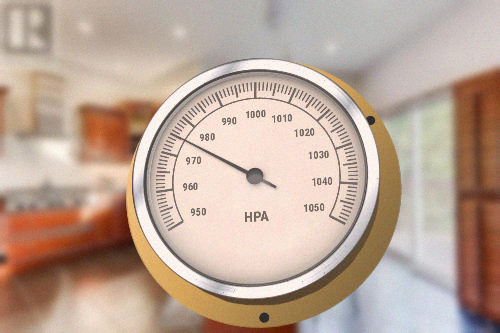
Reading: 975hPa
